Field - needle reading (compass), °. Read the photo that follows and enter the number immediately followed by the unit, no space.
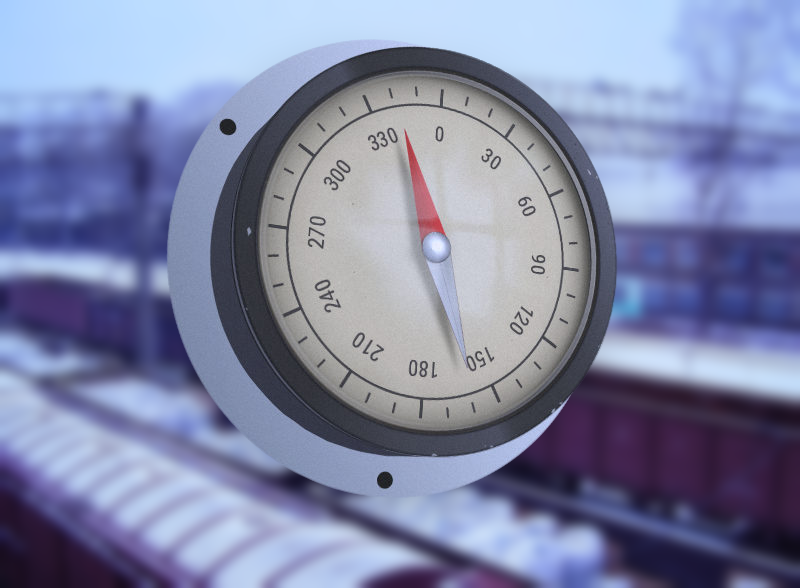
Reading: 340°
